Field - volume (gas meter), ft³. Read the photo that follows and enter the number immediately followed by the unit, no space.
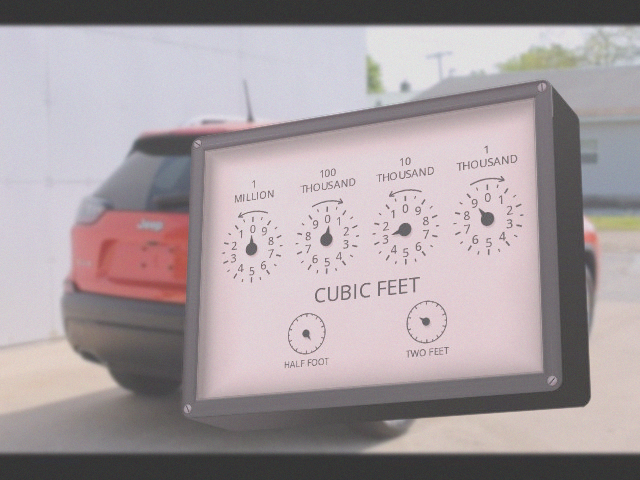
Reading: 2900ft³
